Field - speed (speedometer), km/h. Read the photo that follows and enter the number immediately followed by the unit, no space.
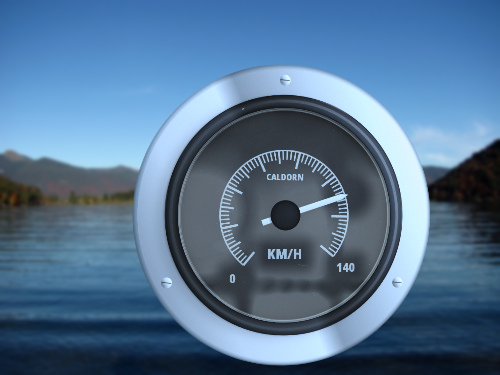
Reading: 110km/h
